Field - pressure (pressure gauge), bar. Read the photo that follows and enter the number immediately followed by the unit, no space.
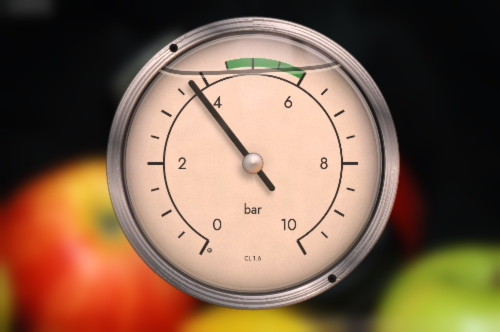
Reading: 3.75bar
